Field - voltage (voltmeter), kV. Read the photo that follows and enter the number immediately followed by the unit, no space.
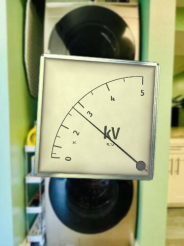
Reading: 2.75kV
